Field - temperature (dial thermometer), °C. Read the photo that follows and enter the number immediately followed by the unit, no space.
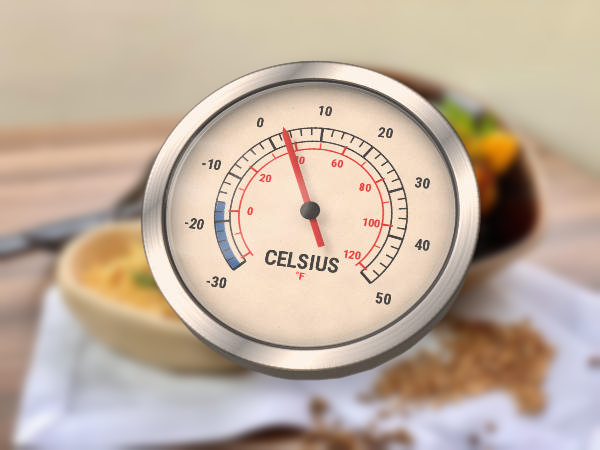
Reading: 3°C
